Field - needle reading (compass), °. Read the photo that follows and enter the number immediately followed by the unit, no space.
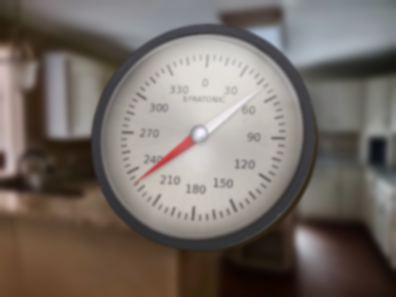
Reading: 230°
